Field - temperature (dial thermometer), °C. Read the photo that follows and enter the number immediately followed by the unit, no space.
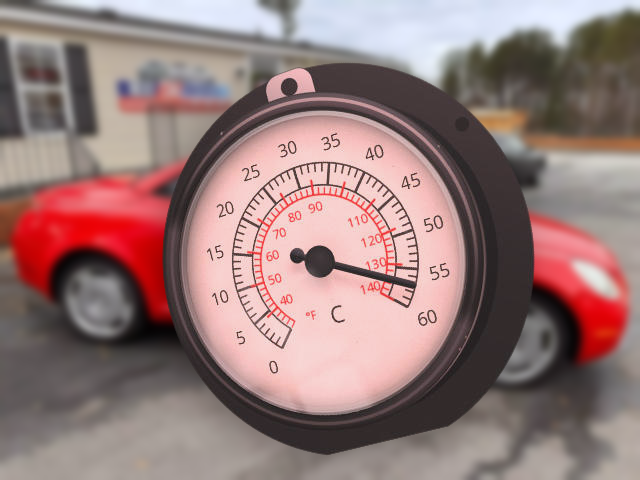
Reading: 57°C
